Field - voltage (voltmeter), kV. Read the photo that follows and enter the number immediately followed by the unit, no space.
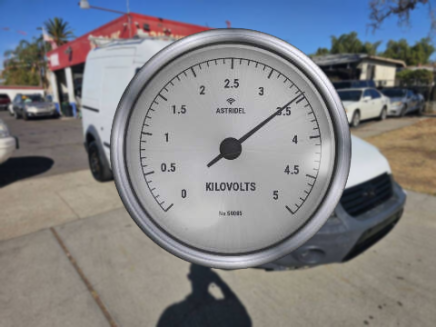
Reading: 3.45kV
